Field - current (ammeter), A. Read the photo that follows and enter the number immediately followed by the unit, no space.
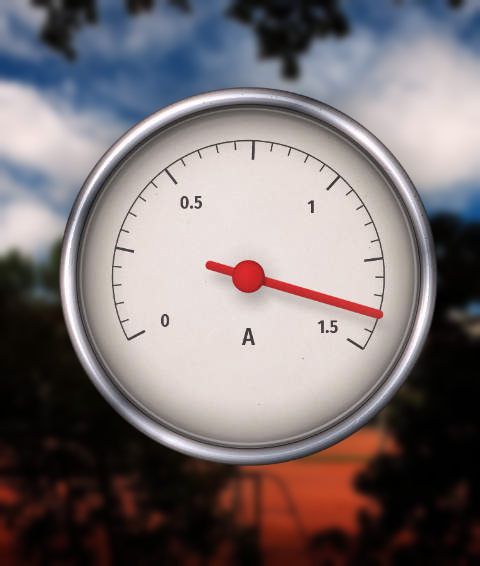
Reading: 1.4A
